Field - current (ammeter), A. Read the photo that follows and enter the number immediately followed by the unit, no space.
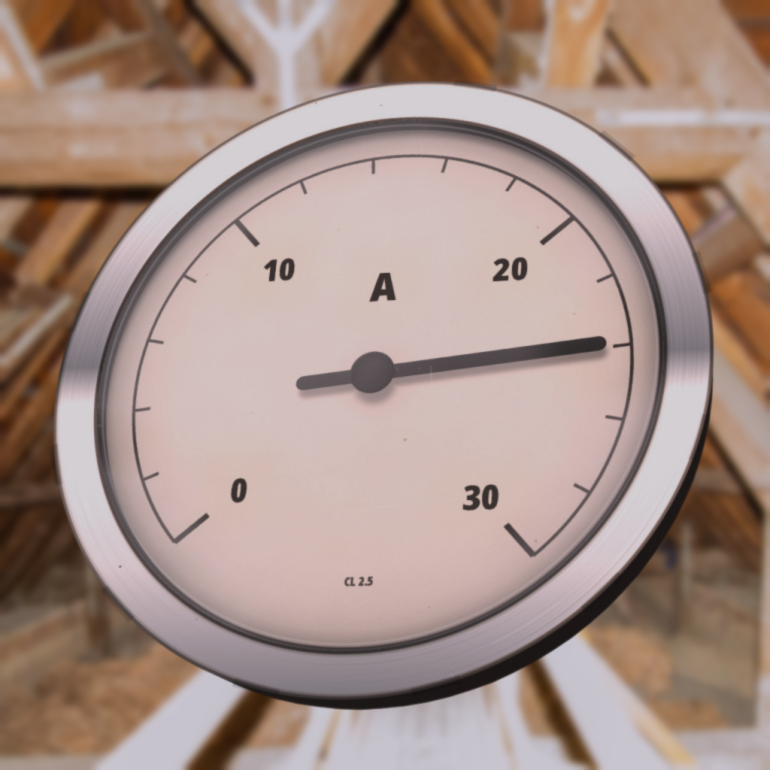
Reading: 24A
